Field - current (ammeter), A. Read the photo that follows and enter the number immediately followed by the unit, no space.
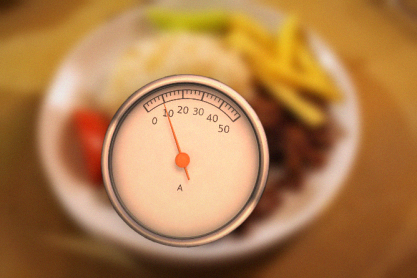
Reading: 10A
